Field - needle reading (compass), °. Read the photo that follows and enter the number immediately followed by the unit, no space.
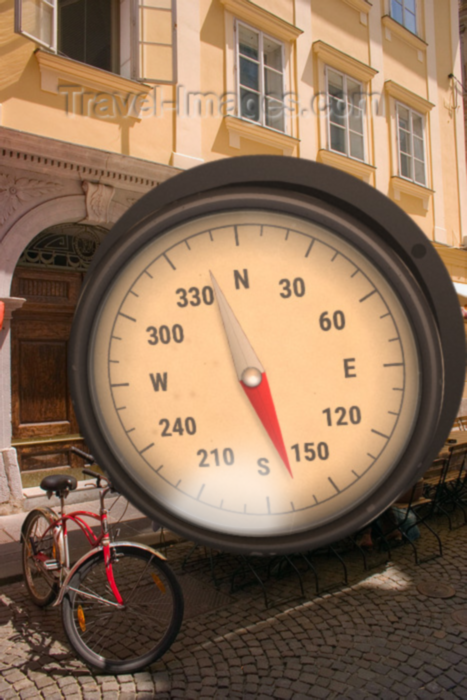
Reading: 165°
